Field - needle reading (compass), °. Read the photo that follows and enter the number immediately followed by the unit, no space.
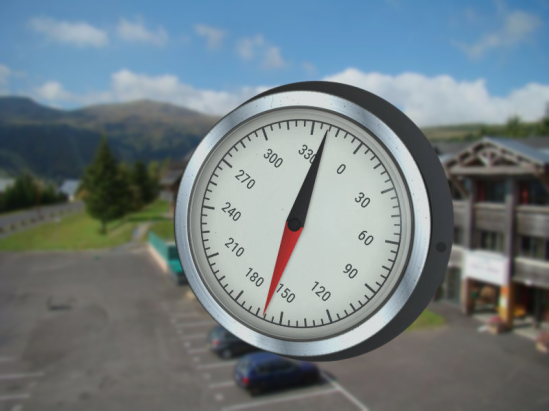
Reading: 160°
